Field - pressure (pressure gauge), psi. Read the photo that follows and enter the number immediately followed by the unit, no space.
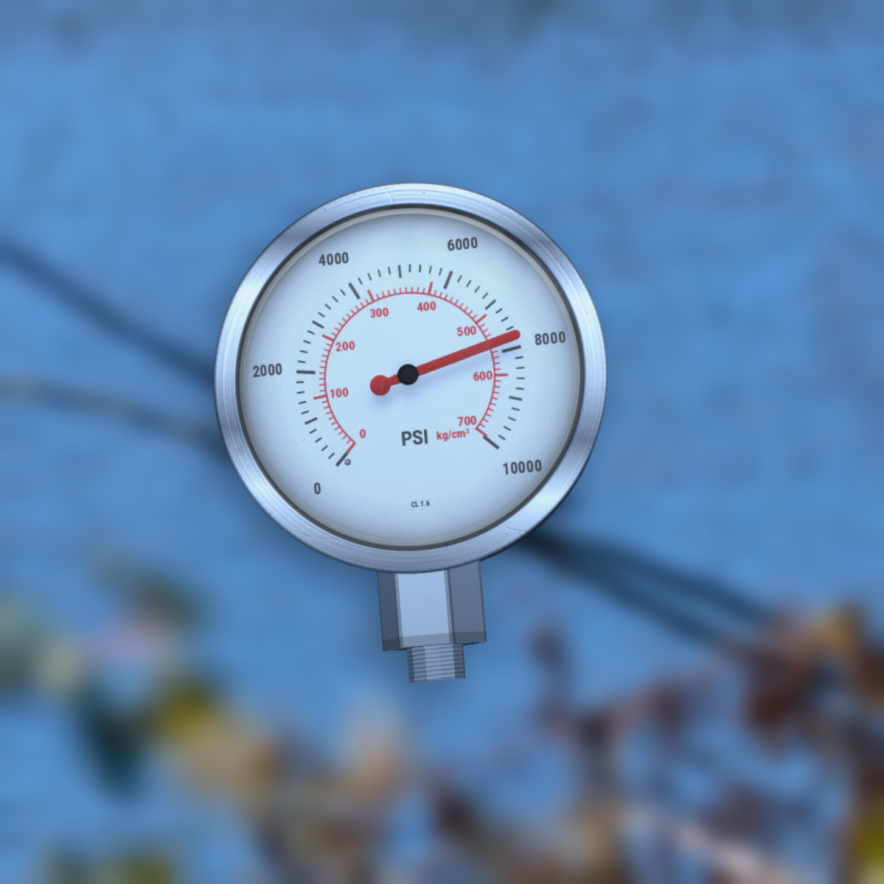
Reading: 7800psi
